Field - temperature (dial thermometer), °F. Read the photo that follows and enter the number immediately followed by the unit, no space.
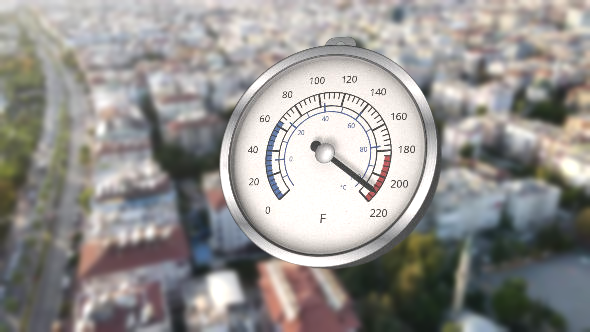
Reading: 212°F
